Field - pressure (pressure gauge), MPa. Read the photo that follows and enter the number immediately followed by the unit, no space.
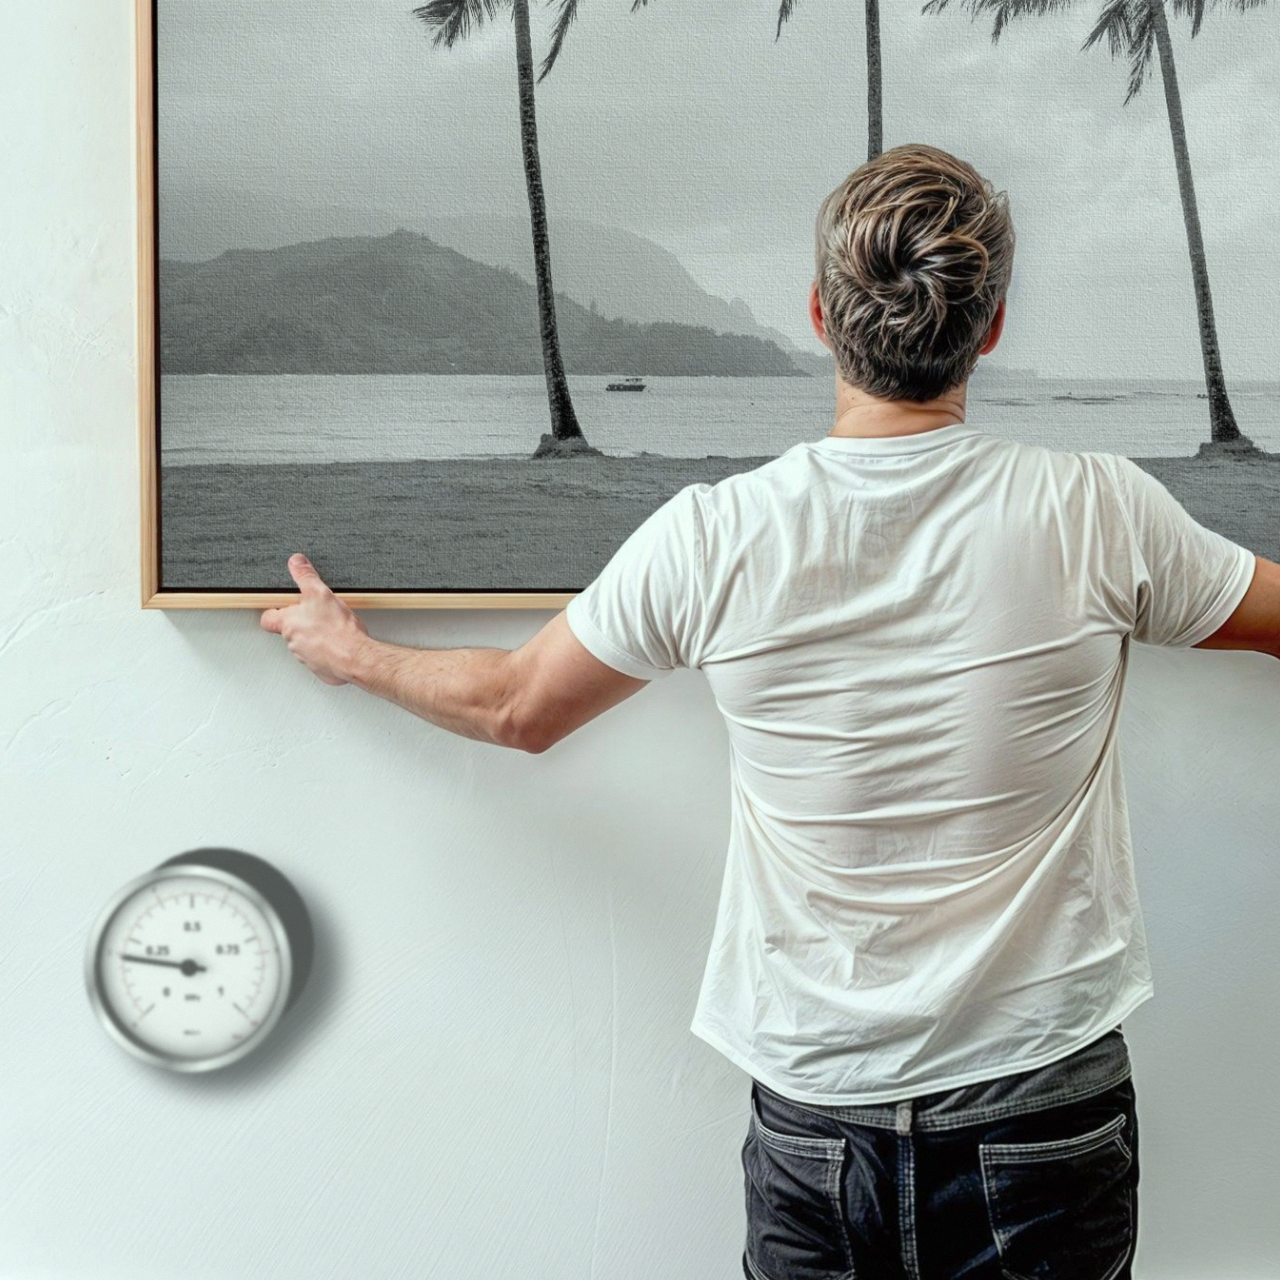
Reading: 0.2MPa
